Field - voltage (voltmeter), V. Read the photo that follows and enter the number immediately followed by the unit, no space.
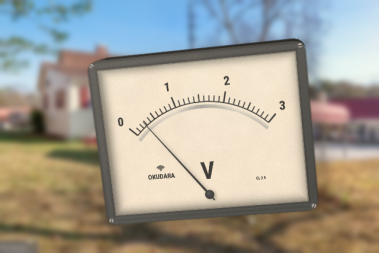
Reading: 0.3V
